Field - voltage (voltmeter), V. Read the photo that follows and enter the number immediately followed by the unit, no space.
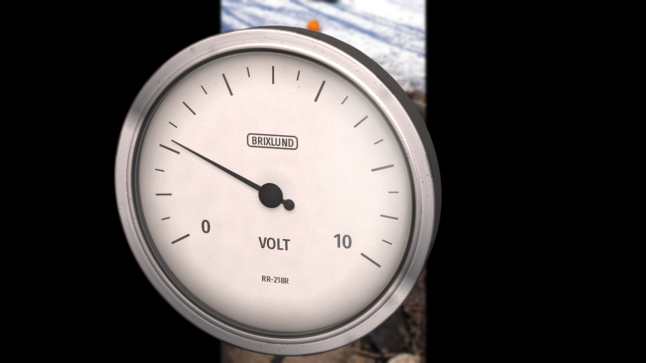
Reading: 2.25V
